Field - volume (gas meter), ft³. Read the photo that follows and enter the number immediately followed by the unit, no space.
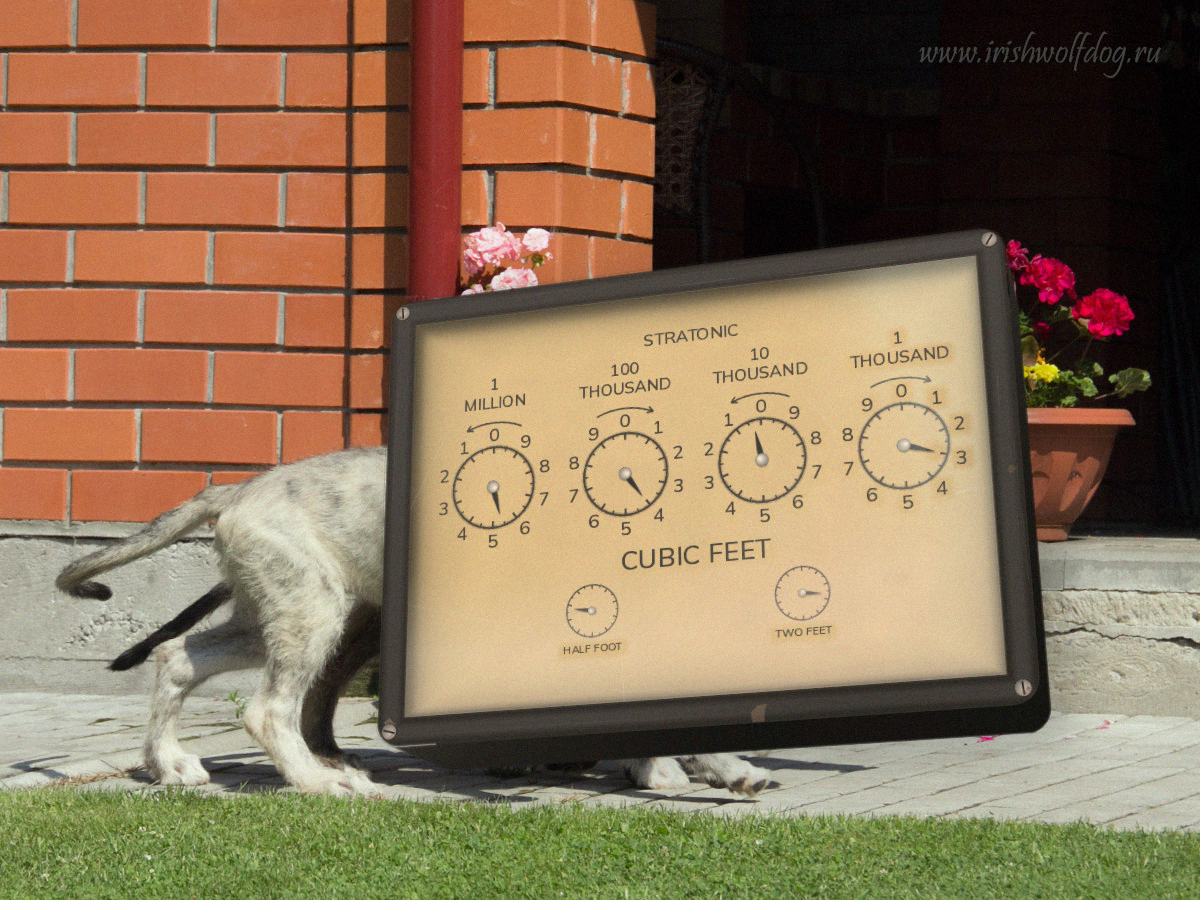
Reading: 540300ft³
